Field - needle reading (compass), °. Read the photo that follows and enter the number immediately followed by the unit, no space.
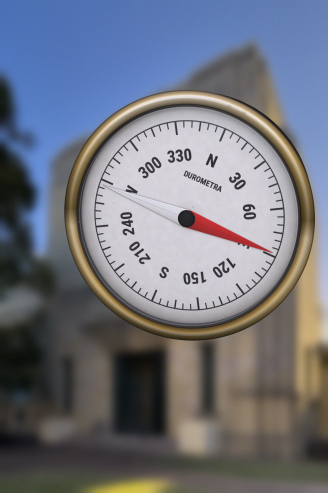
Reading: 87.5°
